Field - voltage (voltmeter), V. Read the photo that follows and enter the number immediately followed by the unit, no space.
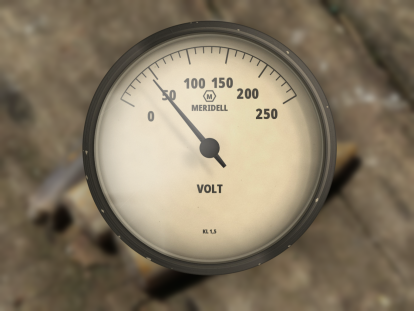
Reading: 45V
